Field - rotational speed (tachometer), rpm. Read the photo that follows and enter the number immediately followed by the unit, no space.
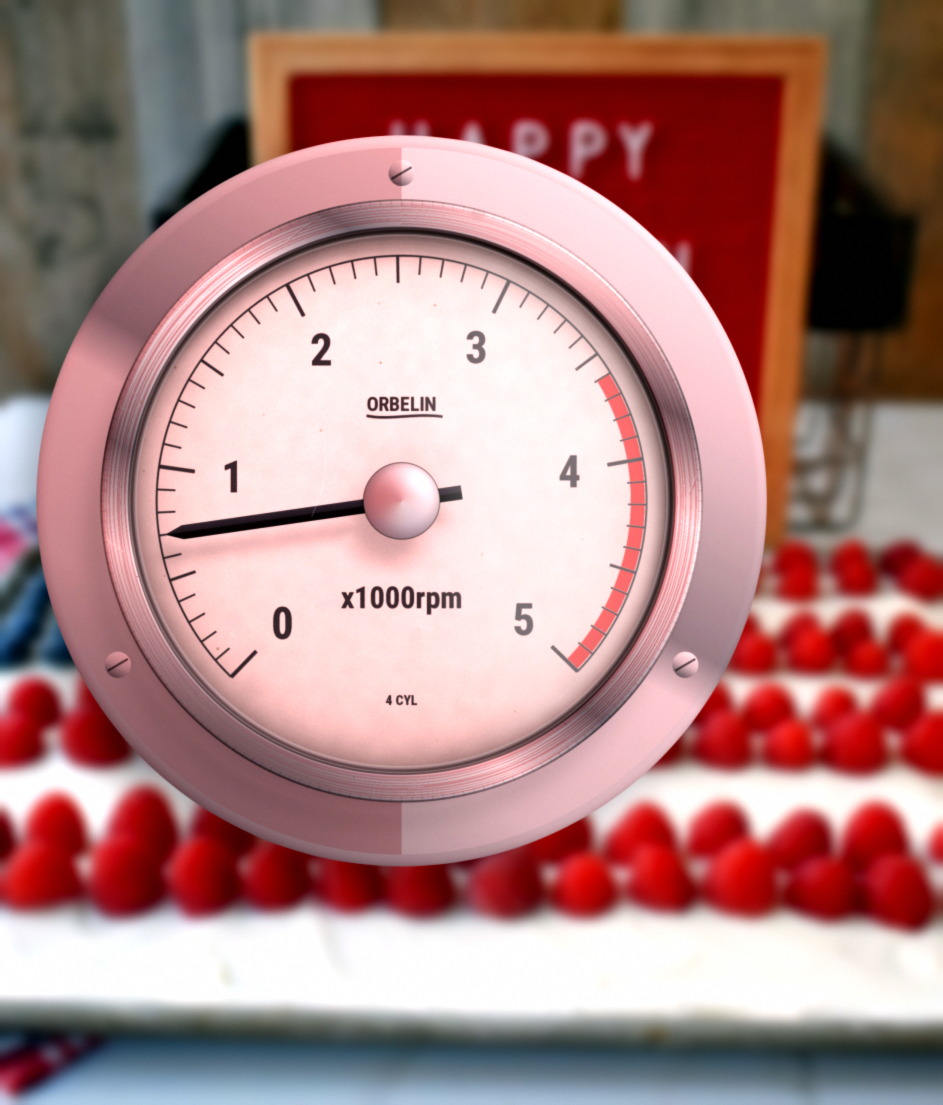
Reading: 700rpm
